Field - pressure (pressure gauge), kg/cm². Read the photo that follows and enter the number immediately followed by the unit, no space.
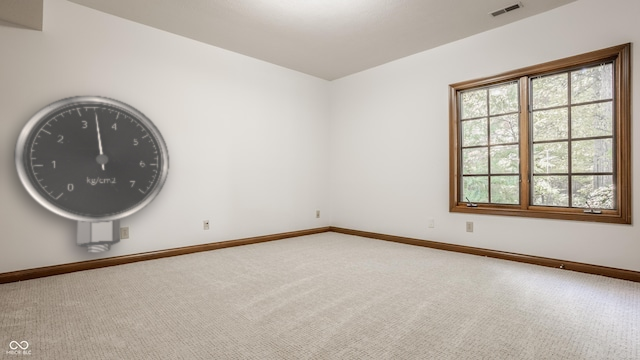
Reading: 3.4kg/cm²
